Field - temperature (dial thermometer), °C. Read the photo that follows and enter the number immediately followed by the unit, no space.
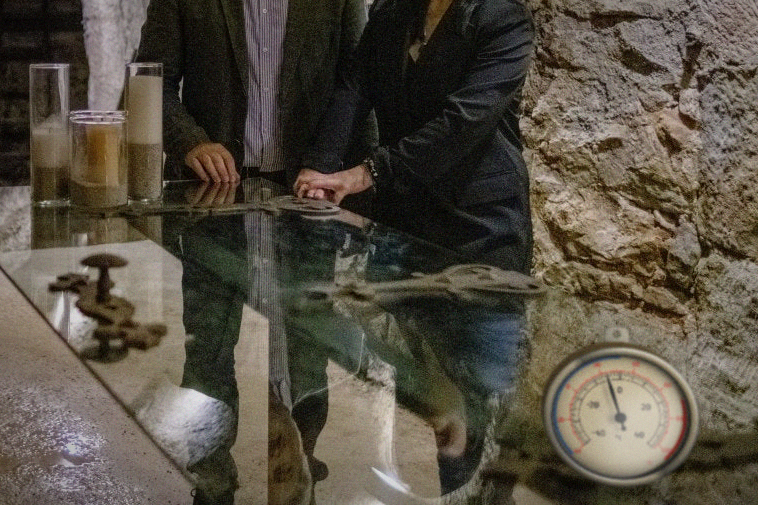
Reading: -5°C
